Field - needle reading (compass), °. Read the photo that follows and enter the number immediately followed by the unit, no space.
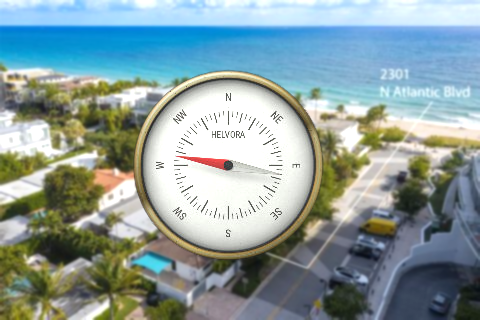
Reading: 280°
